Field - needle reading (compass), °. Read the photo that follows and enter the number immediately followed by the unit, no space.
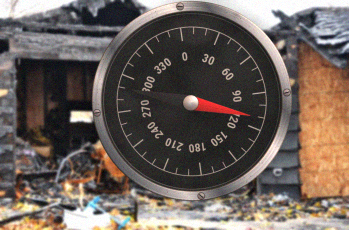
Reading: 110°
